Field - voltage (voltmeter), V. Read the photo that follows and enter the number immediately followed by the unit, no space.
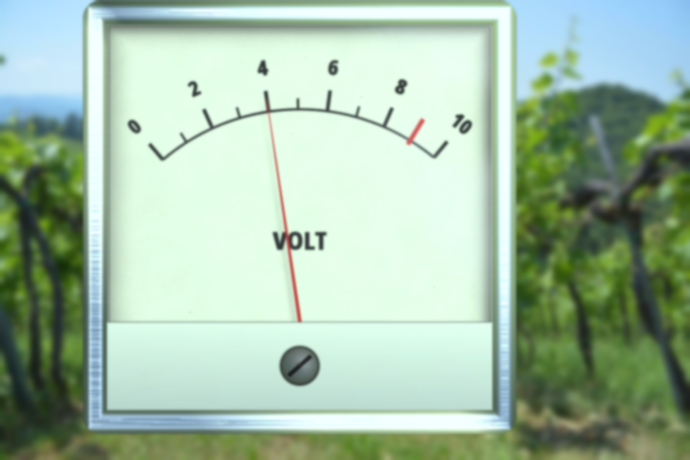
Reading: 4V
